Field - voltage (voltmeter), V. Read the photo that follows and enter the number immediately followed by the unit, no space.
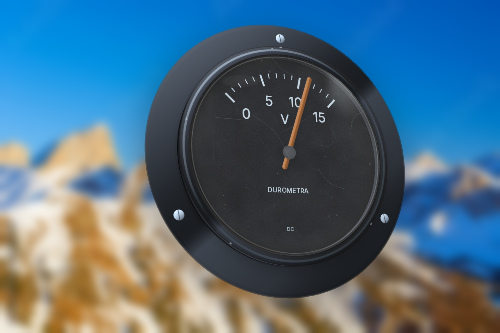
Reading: 11V
